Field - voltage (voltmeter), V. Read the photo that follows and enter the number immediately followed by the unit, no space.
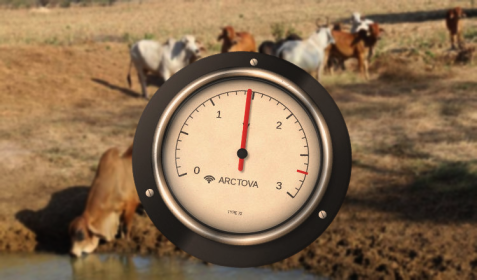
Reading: 1.45V
